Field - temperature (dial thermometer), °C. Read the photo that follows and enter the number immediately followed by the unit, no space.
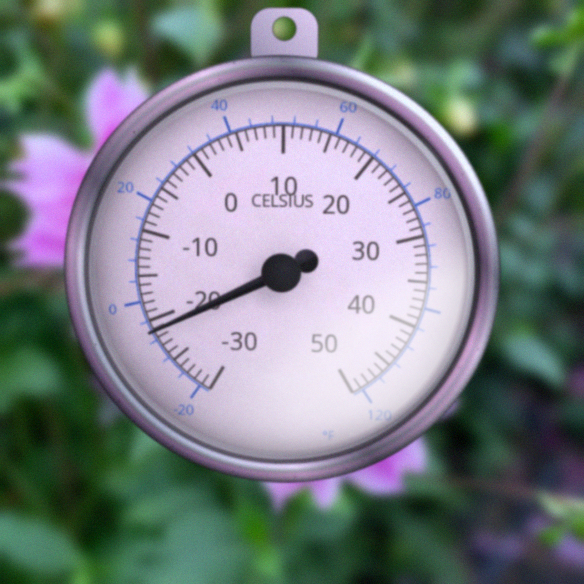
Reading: -21°C
